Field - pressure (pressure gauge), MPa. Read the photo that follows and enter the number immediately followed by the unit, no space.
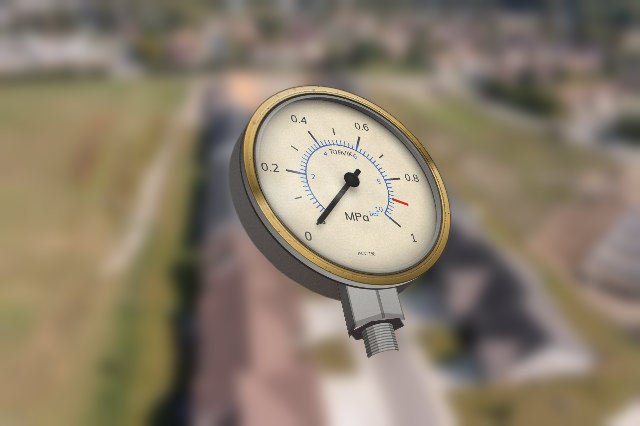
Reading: 0MPa
